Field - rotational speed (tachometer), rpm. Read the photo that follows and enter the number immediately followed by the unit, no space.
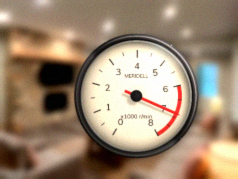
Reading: 7000rpm
